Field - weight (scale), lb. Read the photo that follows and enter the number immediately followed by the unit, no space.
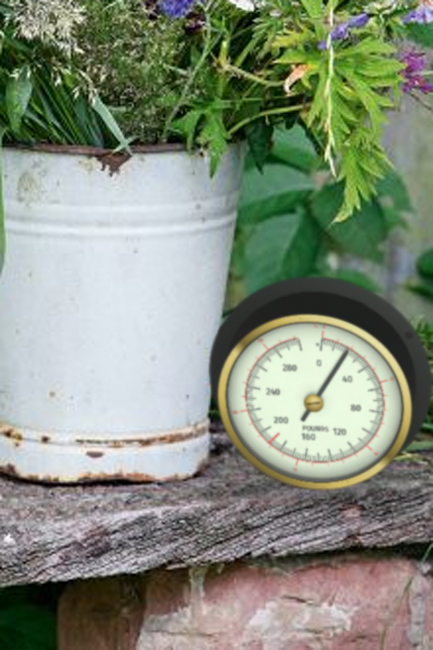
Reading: 20lb
